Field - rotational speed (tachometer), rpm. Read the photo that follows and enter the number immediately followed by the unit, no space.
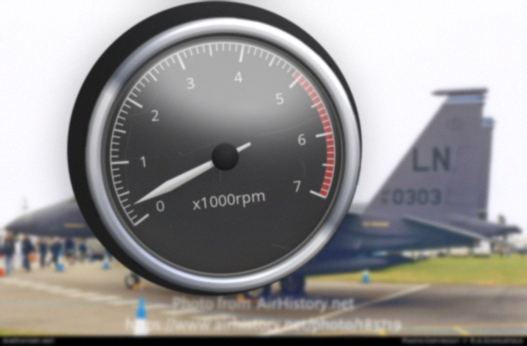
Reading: 300rpm
